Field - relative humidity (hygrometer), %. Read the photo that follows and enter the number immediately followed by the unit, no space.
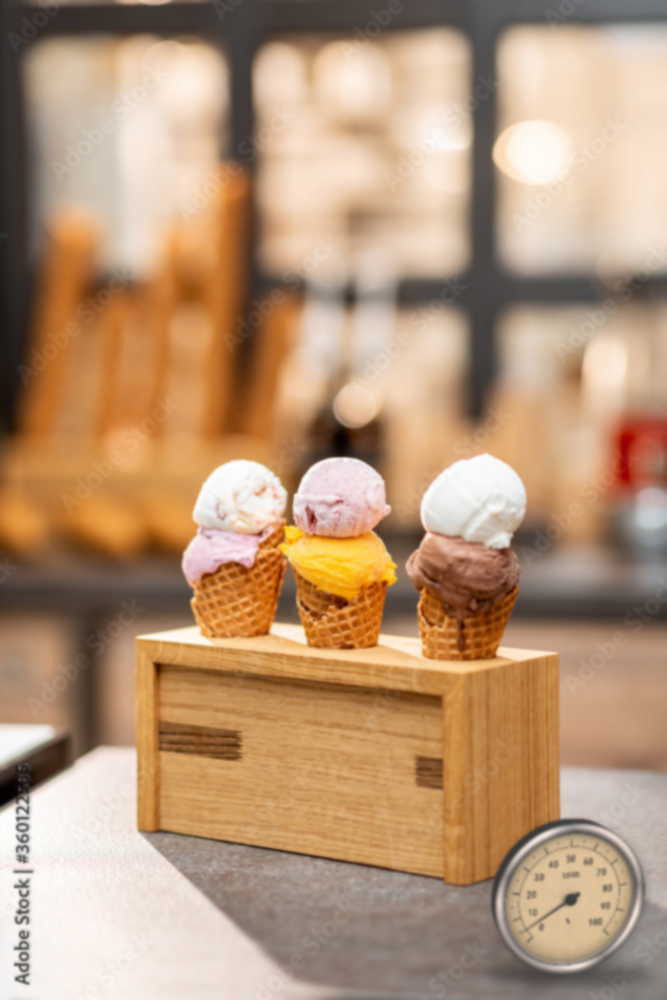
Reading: 5%
